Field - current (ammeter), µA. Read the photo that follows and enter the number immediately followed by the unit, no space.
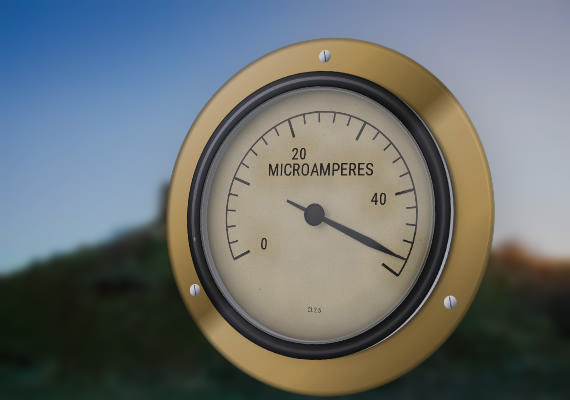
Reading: 48µA
